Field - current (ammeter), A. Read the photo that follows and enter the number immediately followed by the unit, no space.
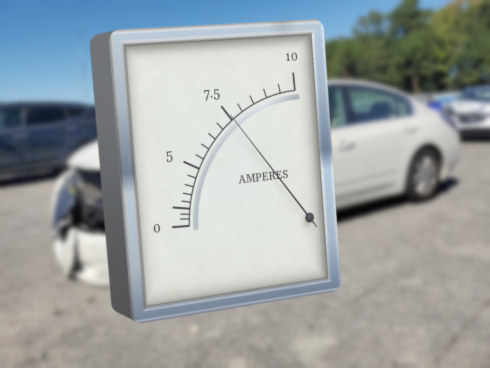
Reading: 7.5A
